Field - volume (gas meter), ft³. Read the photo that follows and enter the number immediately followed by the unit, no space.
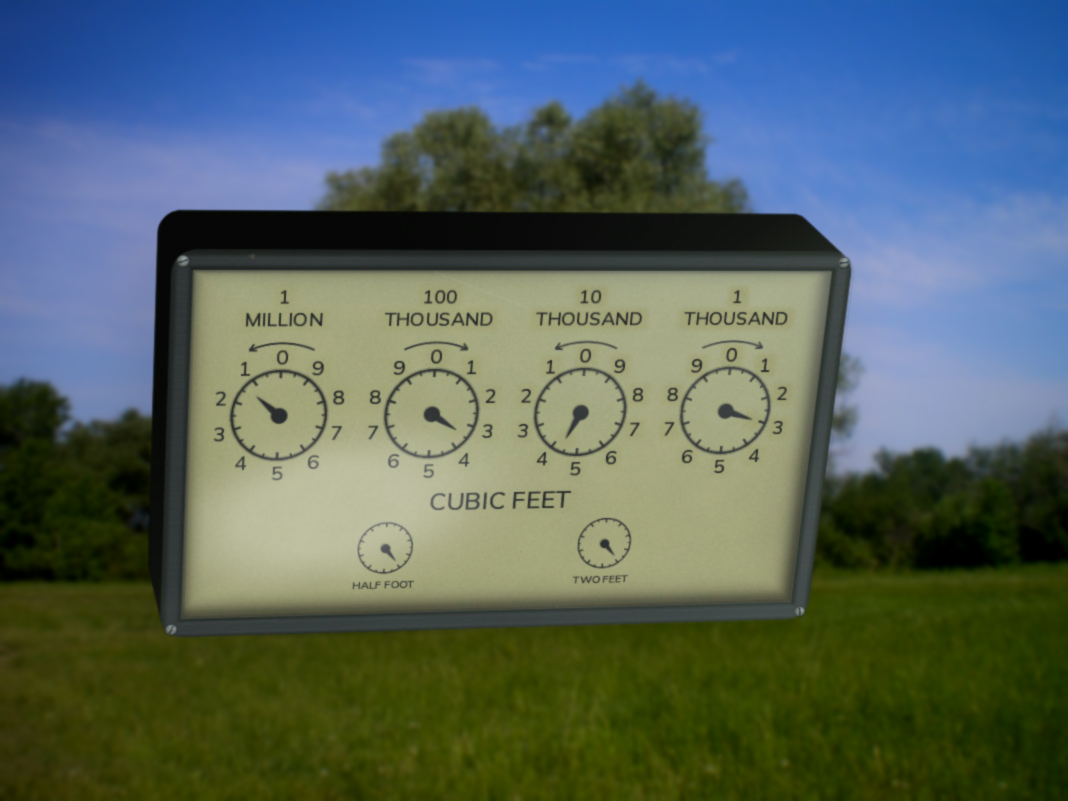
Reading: 134300ft³
